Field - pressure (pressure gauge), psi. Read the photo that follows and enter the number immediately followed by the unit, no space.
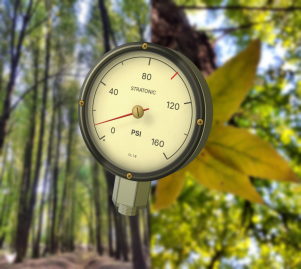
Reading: 10psi
